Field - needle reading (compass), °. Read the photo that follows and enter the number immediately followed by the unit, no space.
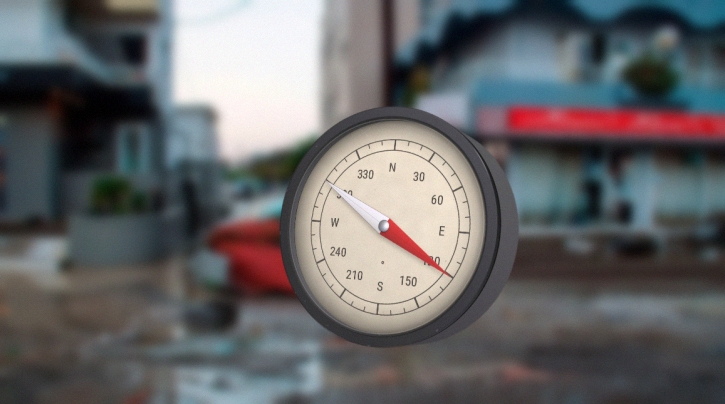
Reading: 120°
